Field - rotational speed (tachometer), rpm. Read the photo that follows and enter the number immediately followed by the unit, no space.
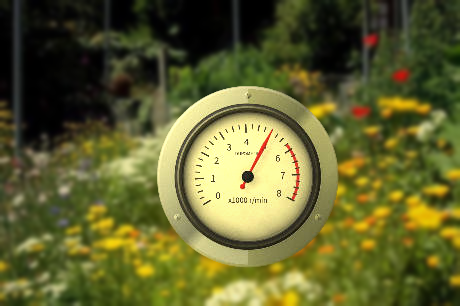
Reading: 5000rpm
